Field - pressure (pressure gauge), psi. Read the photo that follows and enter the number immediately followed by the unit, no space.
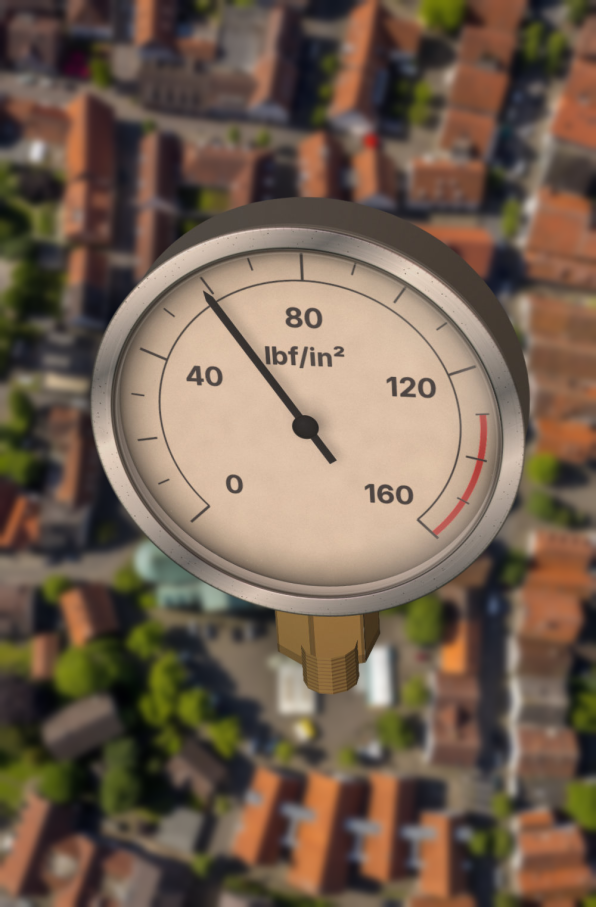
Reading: 60psi
